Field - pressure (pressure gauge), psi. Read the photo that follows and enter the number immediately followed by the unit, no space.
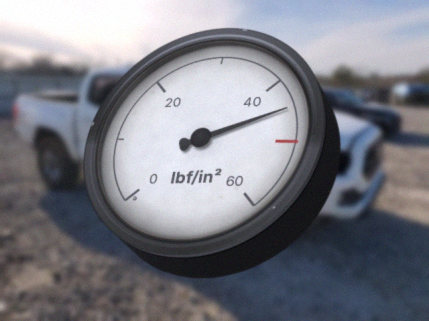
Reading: 45psi
